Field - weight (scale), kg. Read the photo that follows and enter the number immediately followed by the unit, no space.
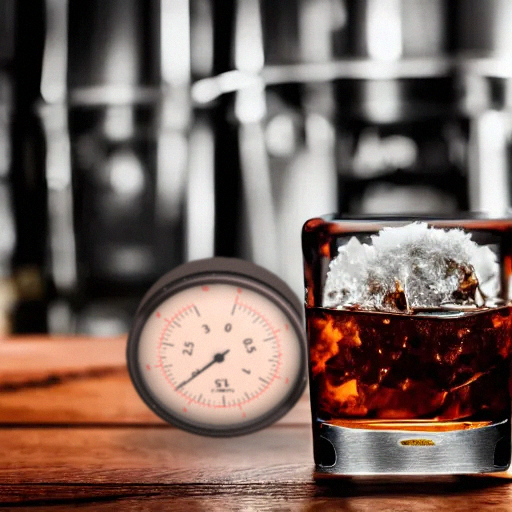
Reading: 2kg
